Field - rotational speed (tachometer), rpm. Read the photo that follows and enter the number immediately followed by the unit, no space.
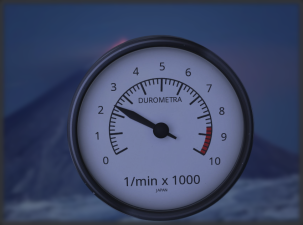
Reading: 2400rpm
